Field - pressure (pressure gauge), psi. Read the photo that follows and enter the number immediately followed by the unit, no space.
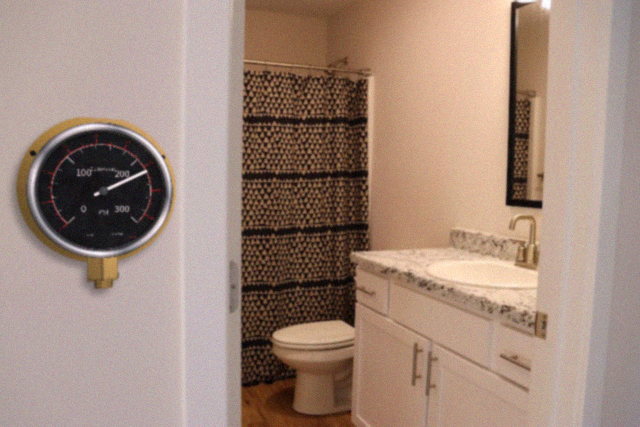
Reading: 220psi
